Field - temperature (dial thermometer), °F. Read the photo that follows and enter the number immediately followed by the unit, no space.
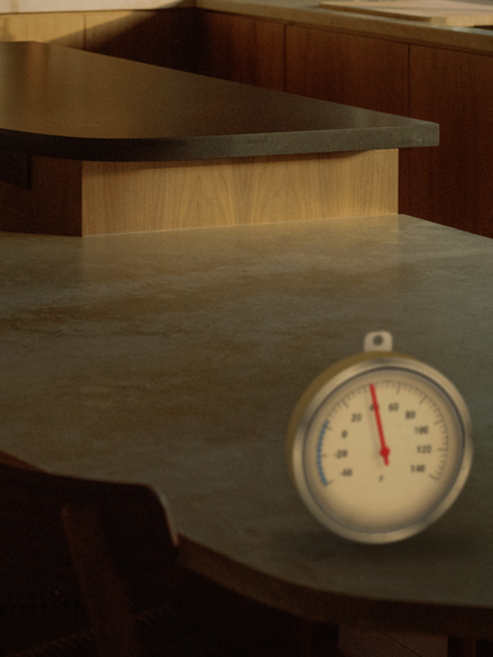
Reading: 40°F
